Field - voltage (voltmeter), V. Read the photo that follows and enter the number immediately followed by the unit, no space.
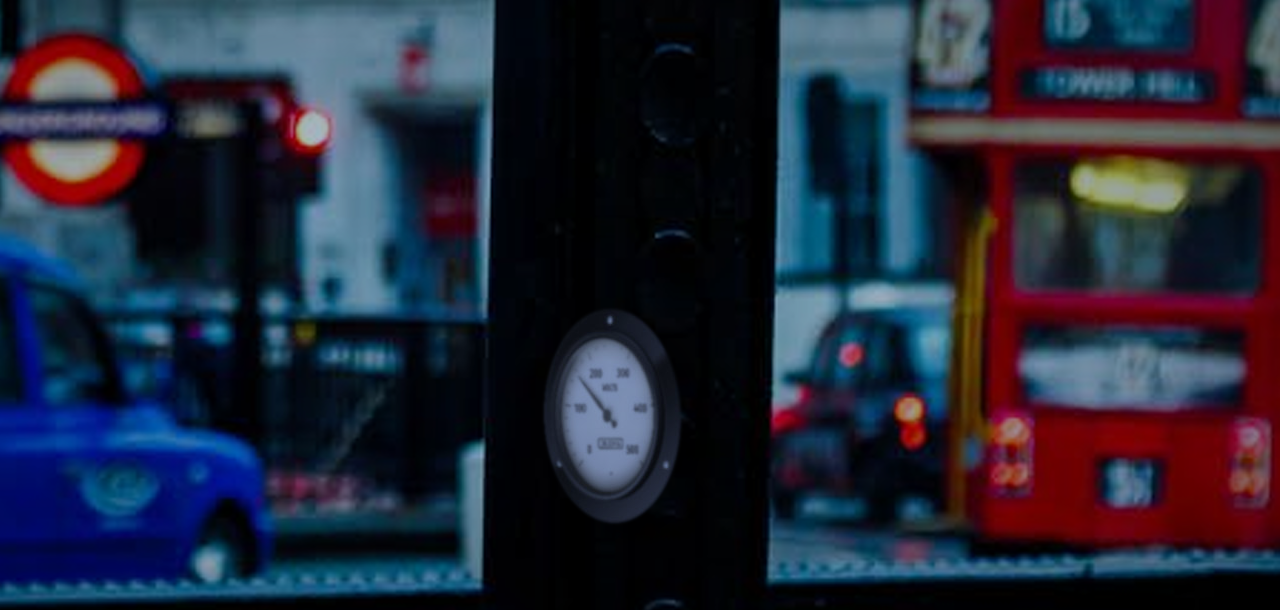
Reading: 160V
